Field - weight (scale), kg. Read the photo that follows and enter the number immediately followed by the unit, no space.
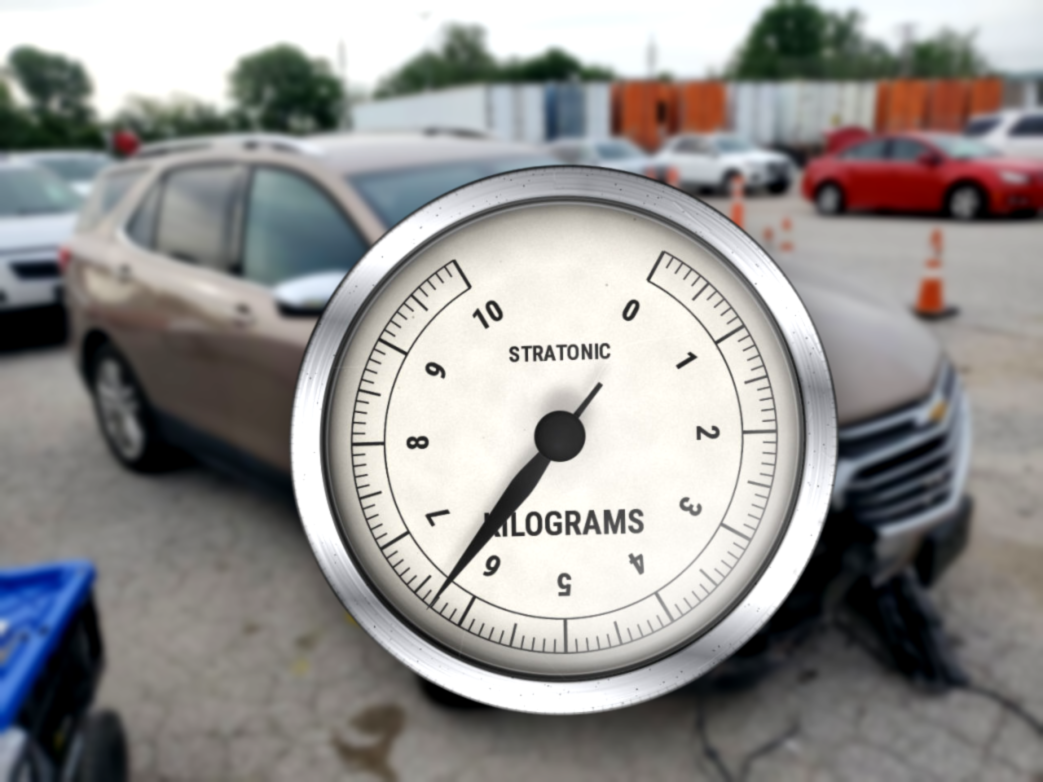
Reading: 6.3kg
